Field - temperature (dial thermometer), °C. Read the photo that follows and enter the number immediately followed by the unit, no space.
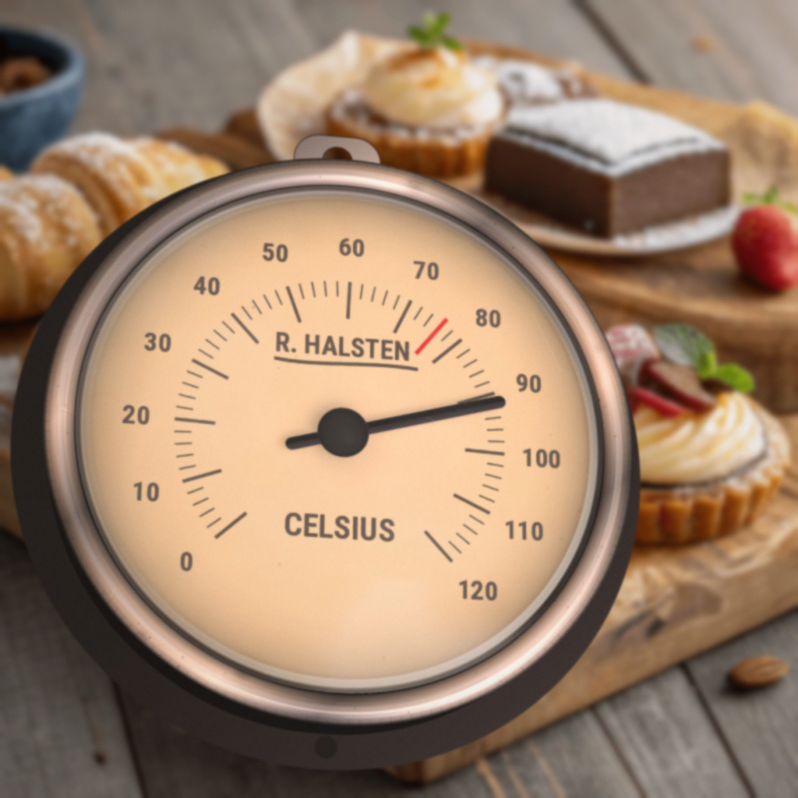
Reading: 92°C
